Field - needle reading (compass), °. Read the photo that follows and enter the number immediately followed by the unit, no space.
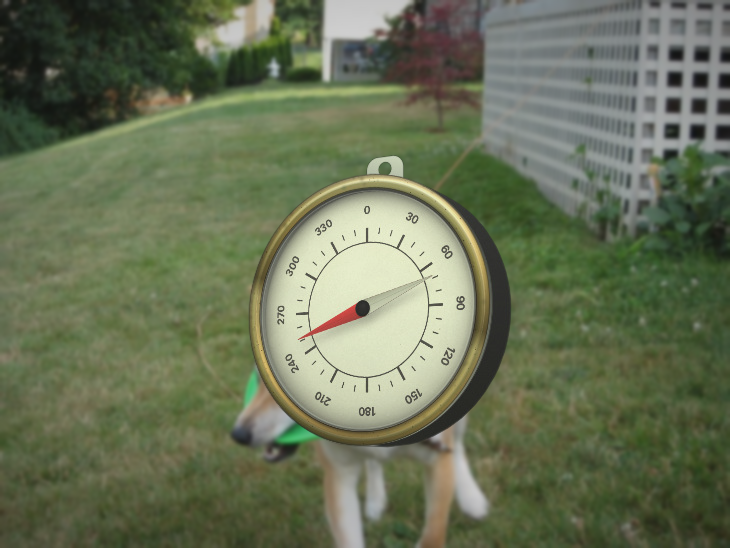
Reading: 250°
